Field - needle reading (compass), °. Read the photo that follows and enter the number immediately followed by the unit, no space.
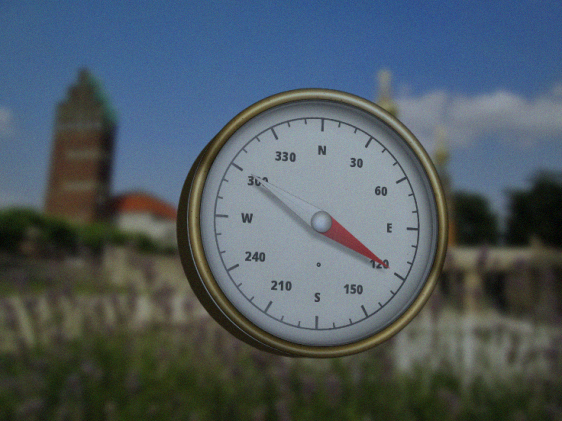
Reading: 120°
